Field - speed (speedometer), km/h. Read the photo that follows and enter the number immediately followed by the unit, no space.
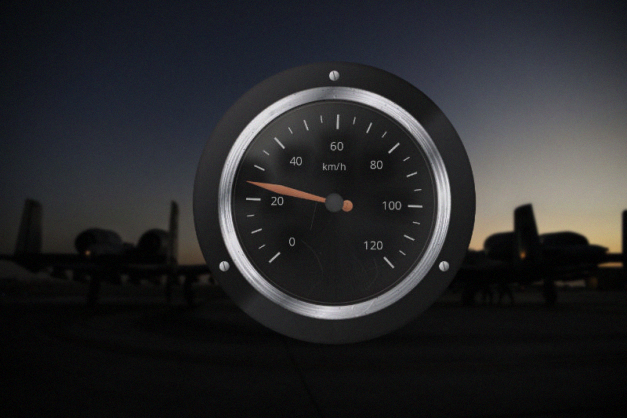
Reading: 25km/h
